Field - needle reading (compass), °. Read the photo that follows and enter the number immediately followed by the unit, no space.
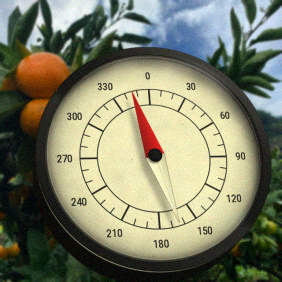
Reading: 345°
